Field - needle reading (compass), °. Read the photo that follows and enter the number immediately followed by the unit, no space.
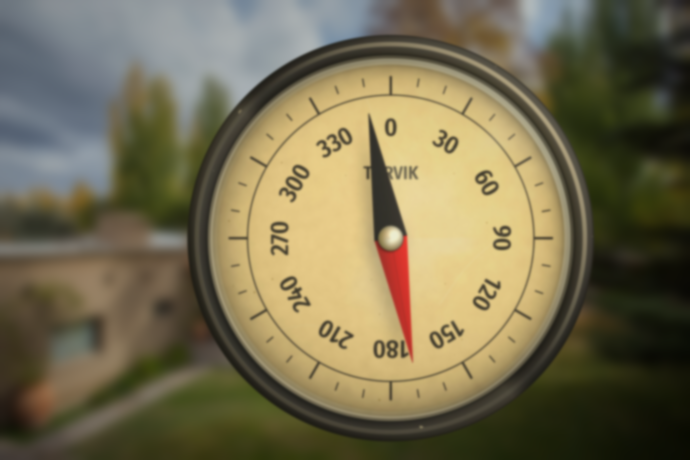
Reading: 170°
